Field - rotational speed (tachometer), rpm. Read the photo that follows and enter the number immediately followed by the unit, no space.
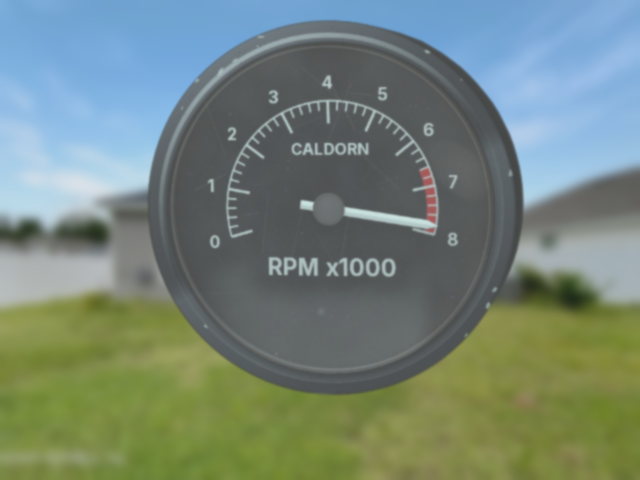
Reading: 7800rpm
